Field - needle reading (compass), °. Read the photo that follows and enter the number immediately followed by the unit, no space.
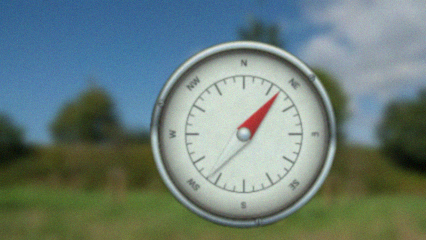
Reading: 40°
